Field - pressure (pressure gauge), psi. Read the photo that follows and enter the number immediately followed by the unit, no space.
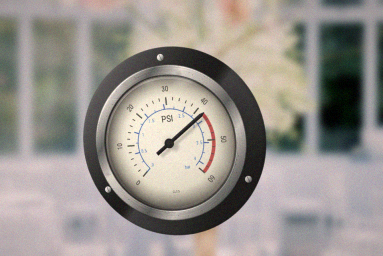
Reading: 42psi
